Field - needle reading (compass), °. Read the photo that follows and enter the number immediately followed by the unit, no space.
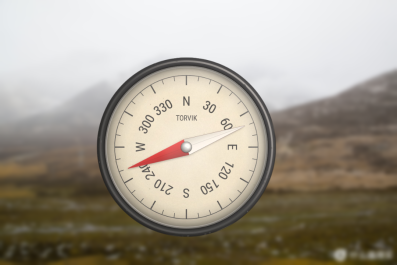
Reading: 250°
